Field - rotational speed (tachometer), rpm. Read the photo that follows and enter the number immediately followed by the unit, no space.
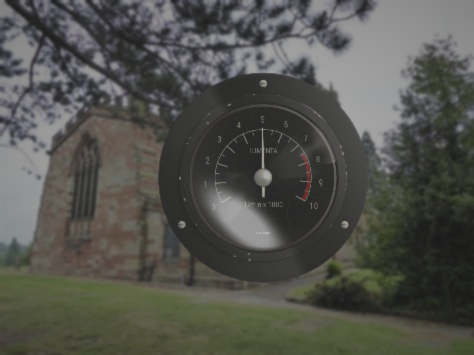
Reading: 5000rpm
